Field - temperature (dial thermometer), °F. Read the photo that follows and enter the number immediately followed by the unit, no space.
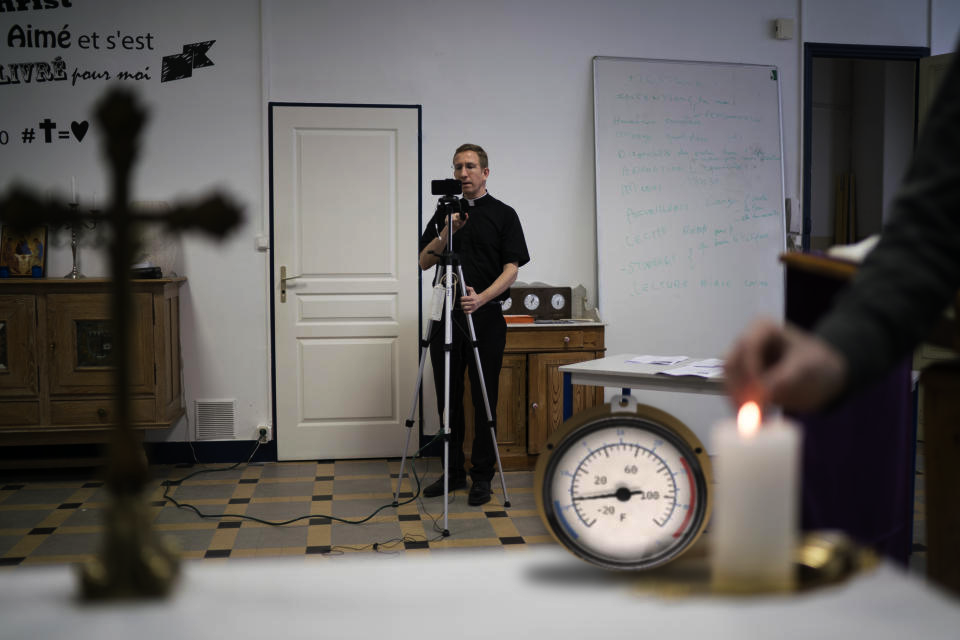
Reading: 0°F
